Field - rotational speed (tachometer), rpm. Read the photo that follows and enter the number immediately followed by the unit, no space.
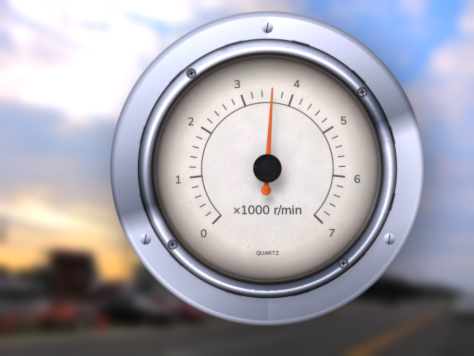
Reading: 3600rpm
